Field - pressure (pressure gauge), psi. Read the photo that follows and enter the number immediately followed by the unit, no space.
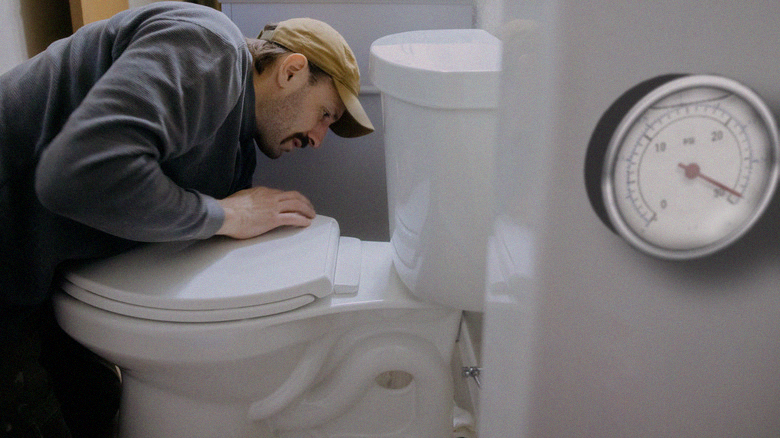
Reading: 29psi
